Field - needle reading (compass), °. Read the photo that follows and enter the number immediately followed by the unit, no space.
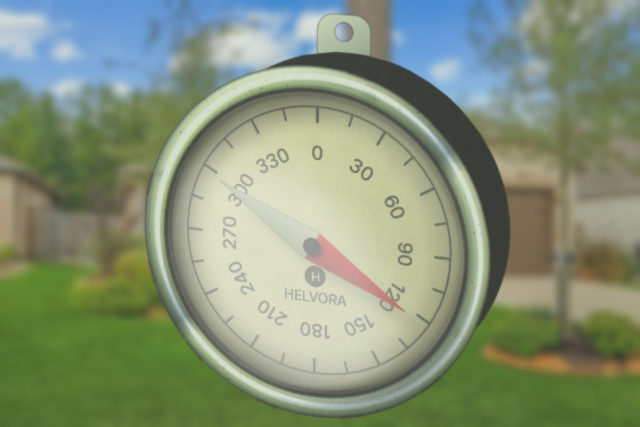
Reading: 120°
